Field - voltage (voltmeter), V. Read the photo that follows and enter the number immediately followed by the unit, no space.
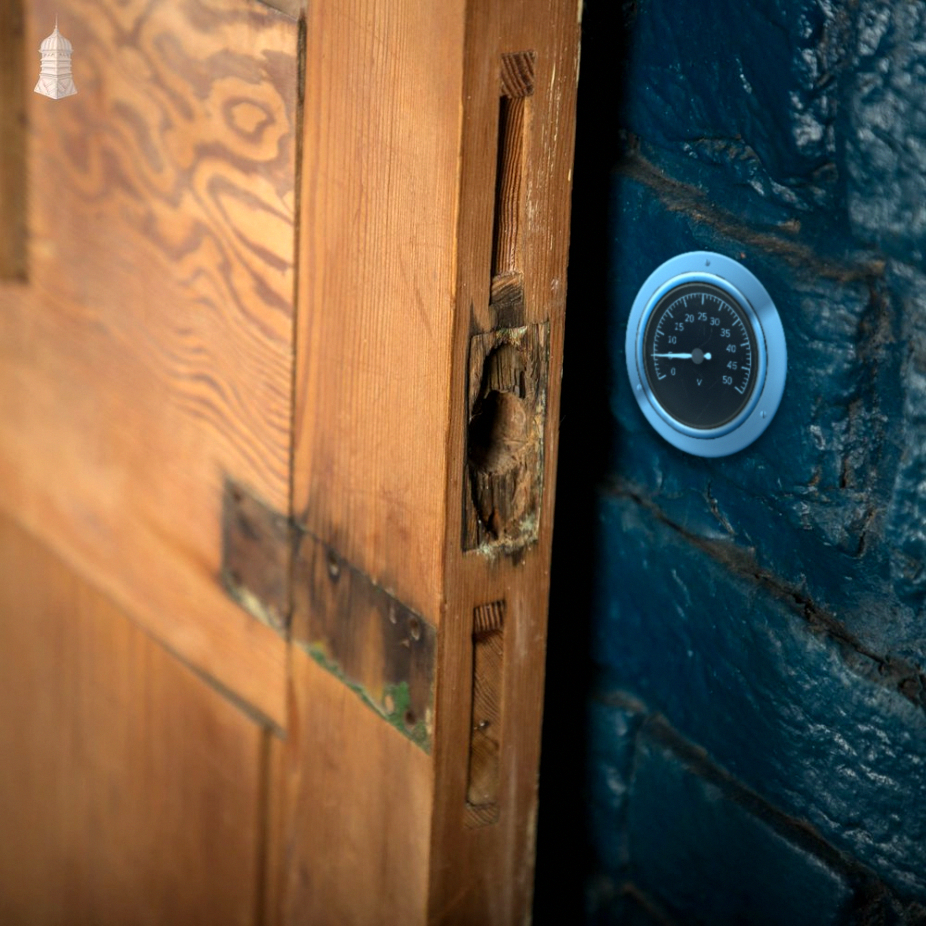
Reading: 5V
